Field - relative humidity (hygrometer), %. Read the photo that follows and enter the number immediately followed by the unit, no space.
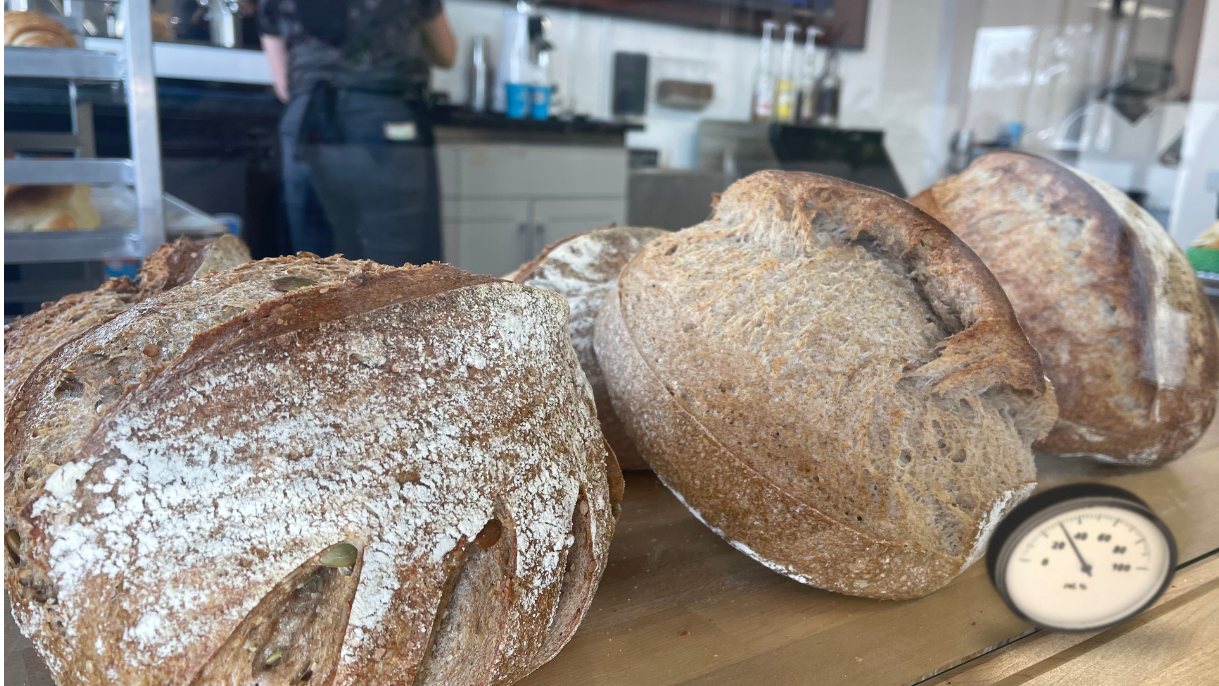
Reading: 30%
